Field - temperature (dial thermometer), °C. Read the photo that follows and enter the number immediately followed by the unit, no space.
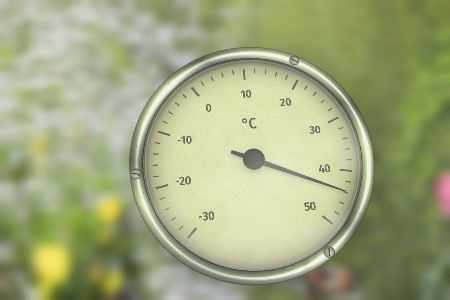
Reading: 44°C
